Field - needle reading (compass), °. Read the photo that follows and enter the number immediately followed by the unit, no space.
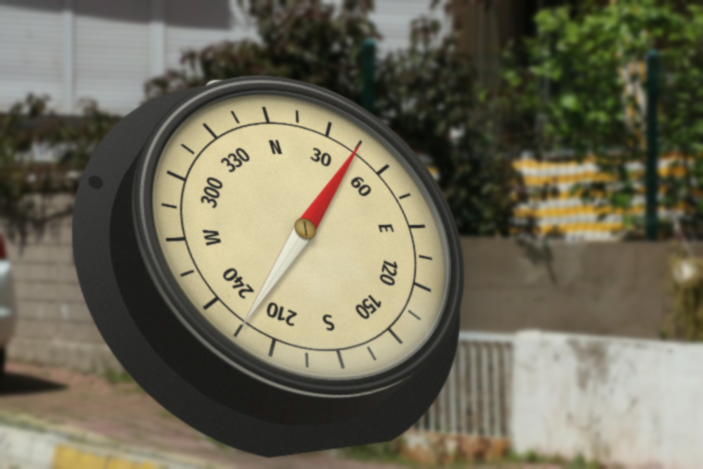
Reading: 45°
